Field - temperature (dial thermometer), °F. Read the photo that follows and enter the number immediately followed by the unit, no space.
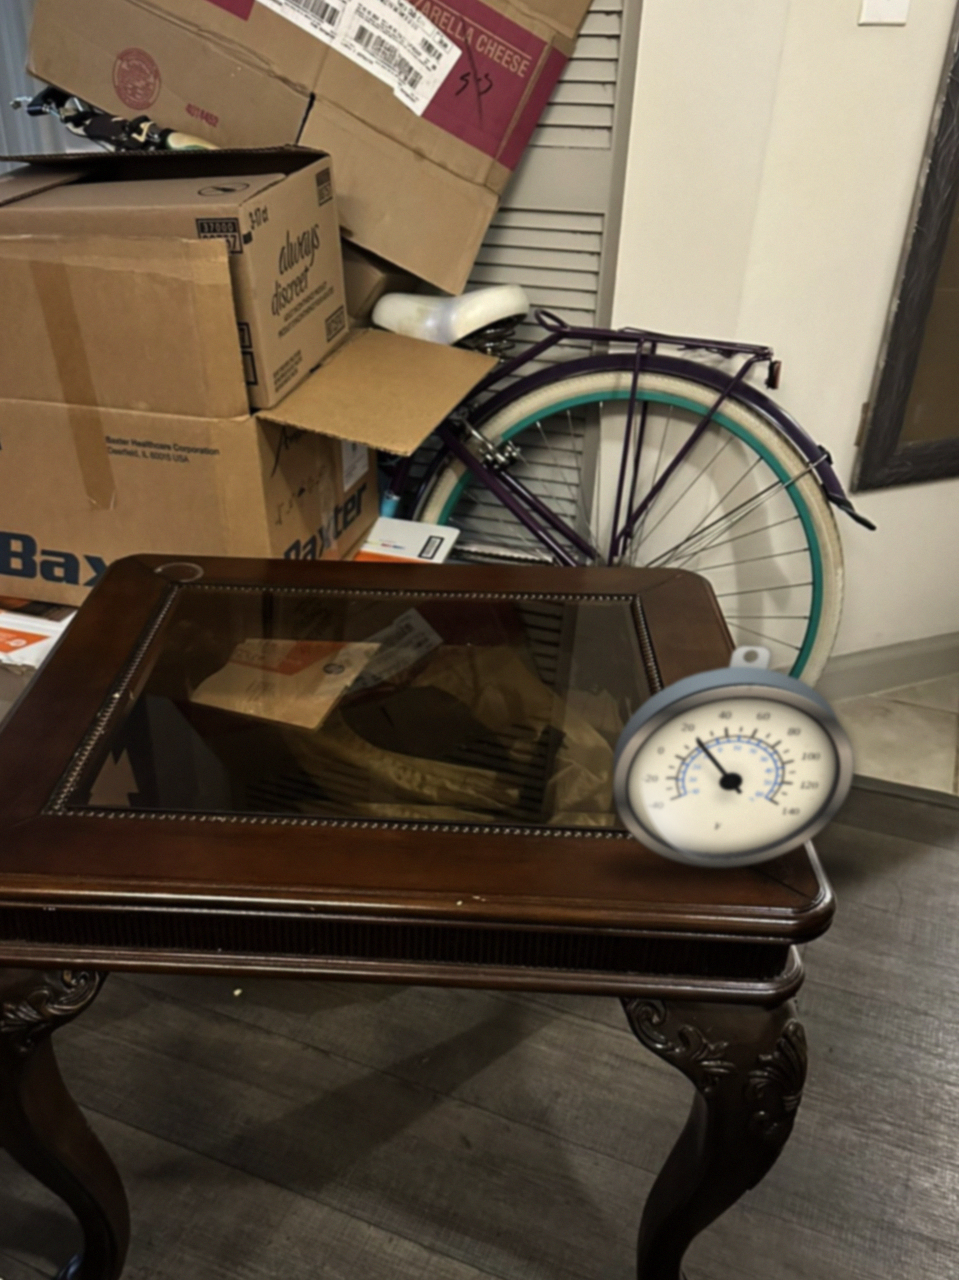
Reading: 20°F
